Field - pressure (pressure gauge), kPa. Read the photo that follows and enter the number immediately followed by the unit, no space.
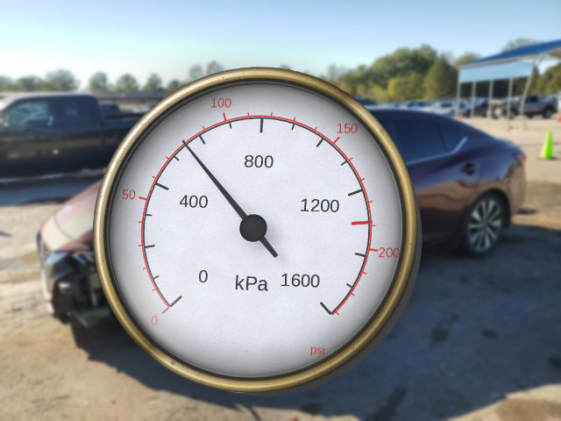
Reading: 550kPa
